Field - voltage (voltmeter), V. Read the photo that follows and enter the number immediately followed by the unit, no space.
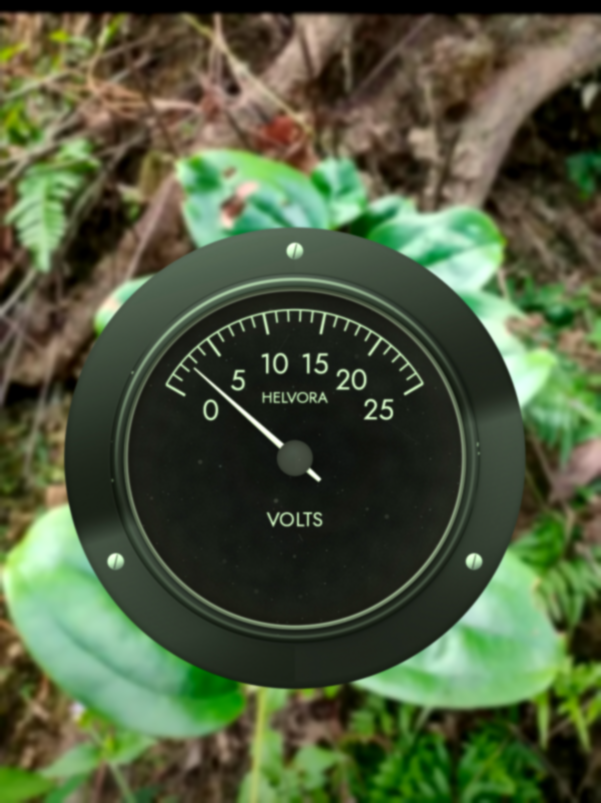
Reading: 2.5V
